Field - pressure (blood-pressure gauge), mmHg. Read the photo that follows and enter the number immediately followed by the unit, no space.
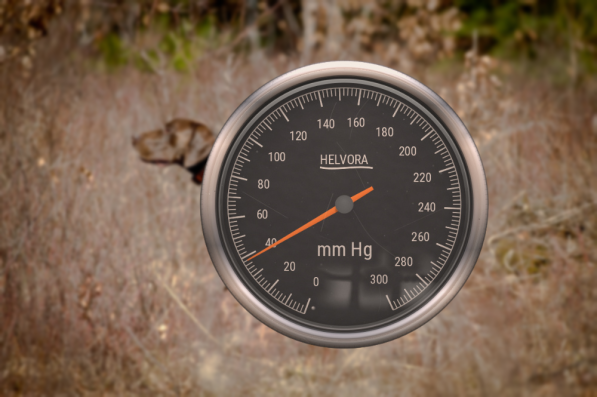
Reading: 38mmHg
